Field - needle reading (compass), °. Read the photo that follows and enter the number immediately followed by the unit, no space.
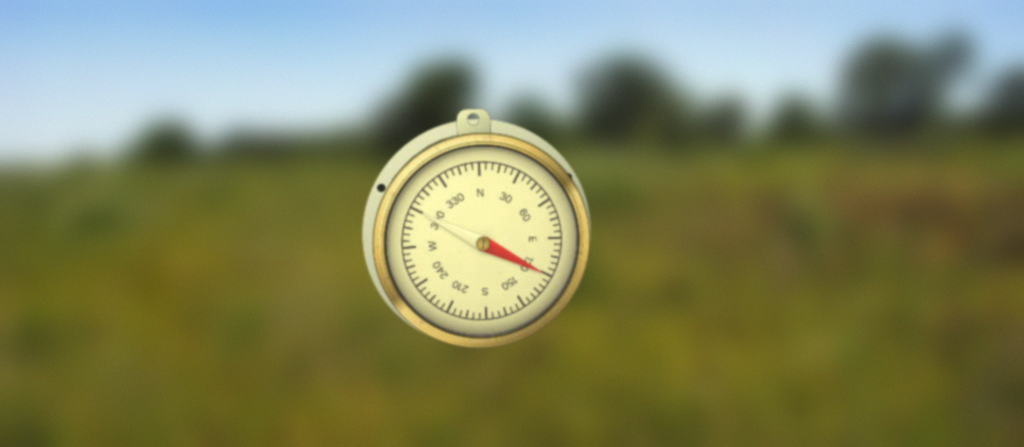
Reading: 120°
